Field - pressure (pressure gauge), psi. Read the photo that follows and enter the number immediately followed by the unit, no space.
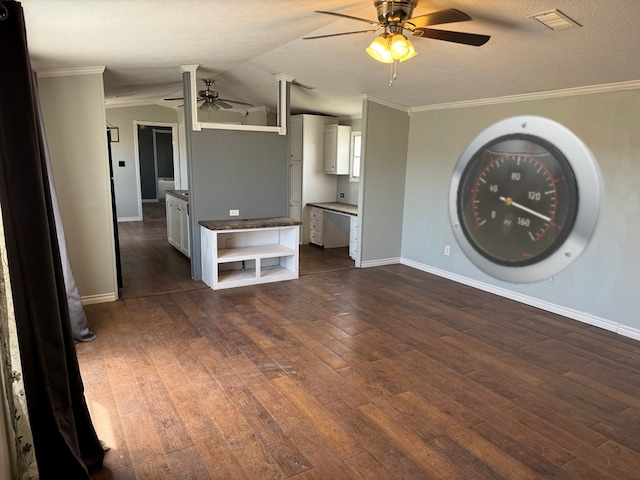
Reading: 140psi
